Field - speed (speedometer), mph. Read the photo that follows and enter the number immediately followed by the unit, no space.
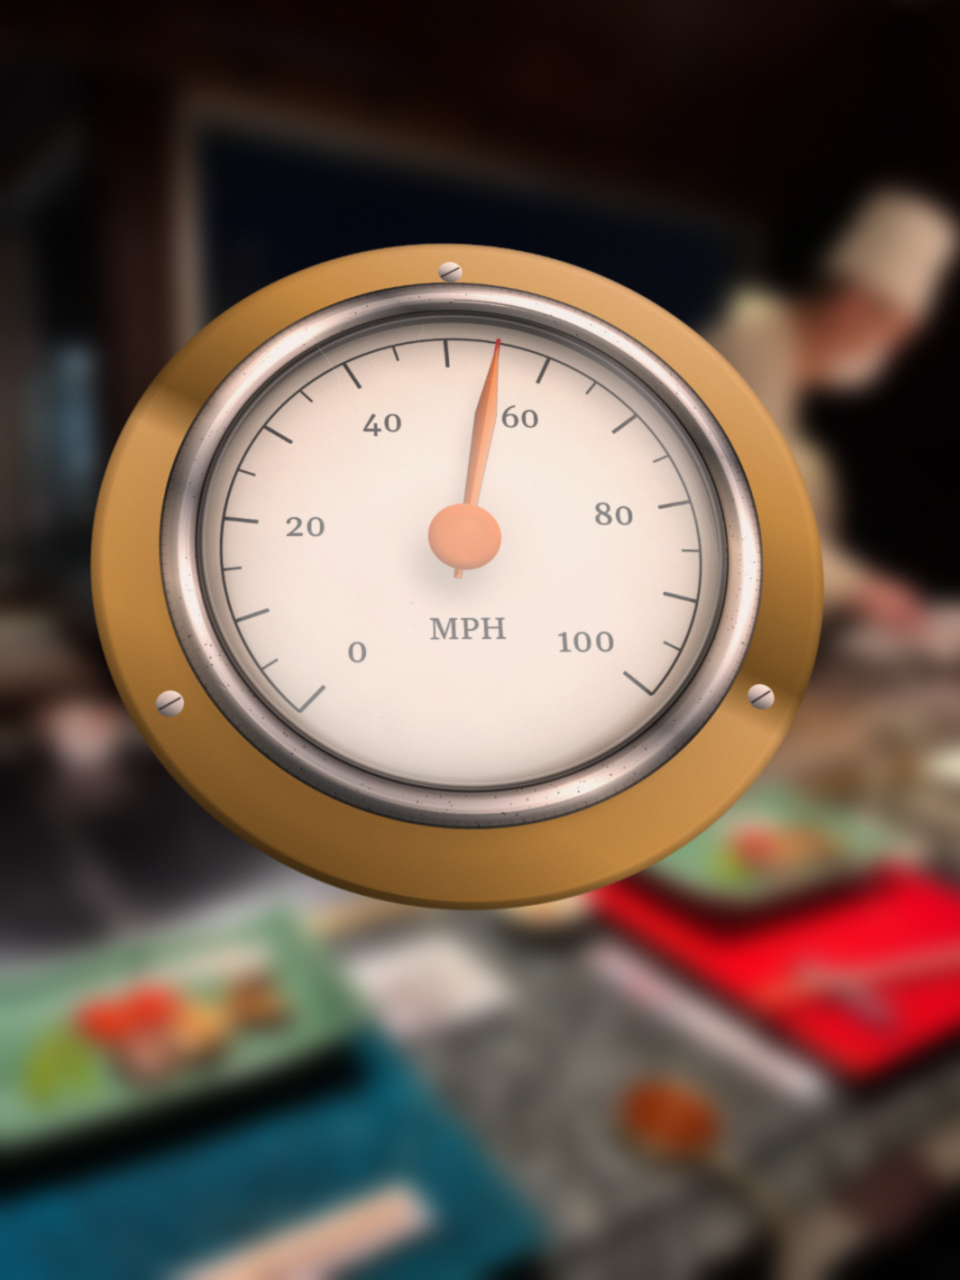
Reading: 55mph
